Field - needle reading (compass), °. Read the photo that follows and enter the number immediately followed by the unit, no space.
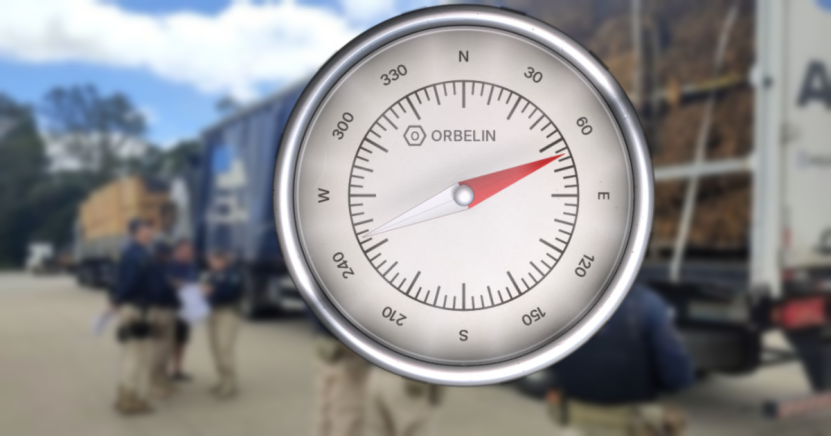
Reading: 67.5°
